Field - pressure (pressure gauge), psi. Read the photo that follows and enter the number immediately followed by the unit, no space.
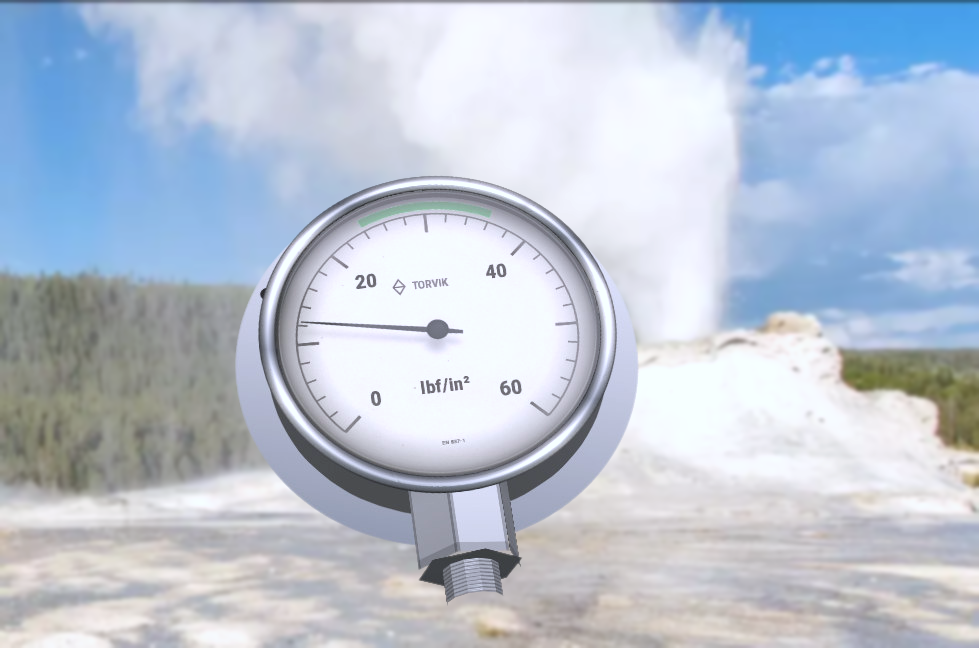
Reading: 12psi
